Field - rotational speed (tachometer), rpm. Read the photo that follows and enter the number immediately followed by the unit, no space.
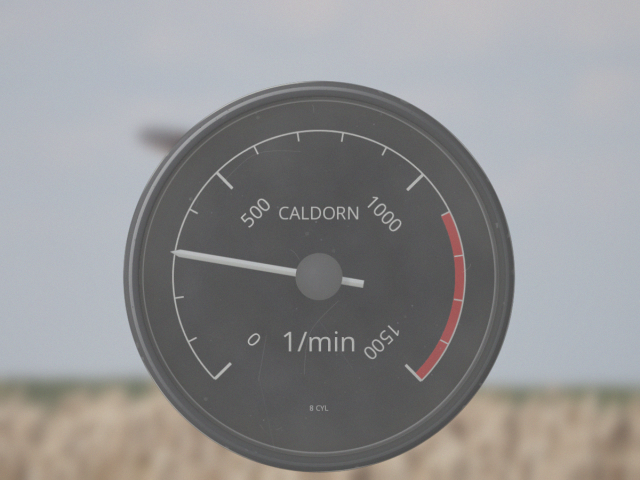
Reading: 300rpm
